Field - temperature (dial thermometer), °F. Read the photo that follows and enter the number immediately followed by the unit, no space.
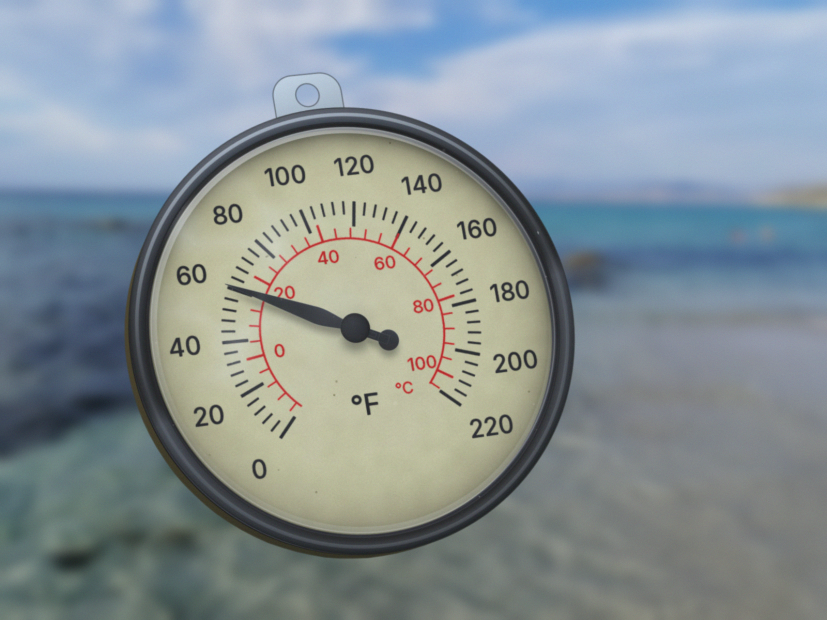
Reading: 60°F
